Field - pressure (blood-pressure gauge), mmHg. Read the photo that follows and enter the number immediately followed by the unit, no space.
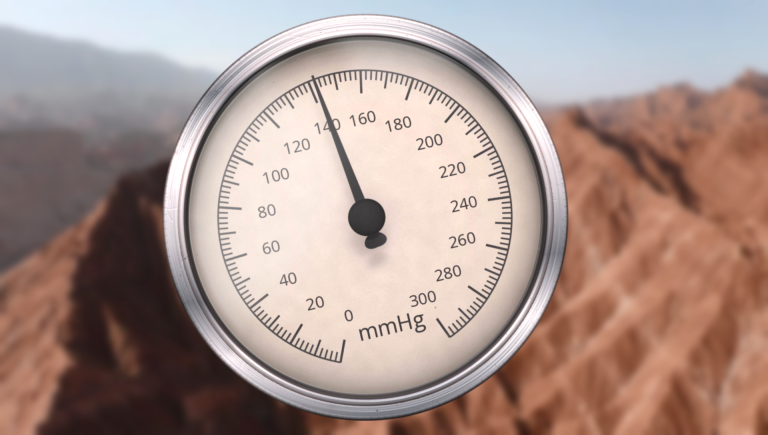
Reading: 142mmHg
